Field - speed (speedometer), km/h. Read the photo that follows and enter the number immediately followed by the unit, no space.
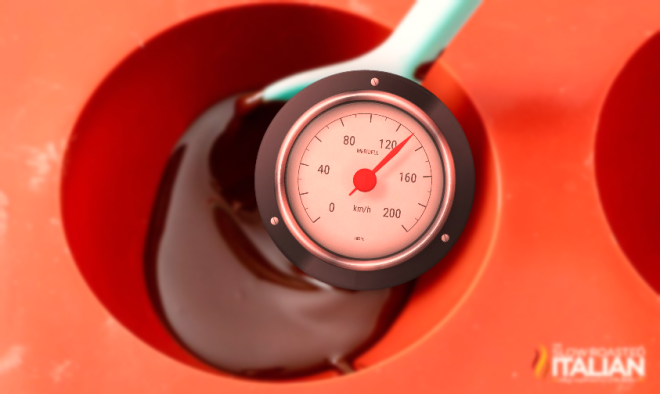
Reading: 130km/h
